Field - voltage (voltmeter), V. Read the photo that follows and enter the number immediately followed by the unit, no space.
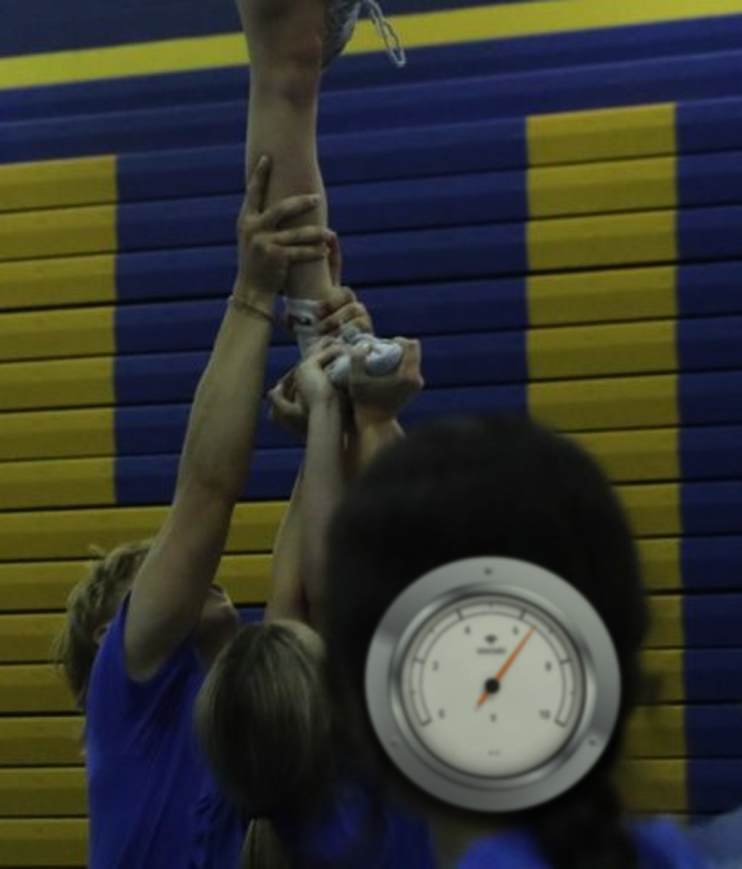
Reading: 6.5V
